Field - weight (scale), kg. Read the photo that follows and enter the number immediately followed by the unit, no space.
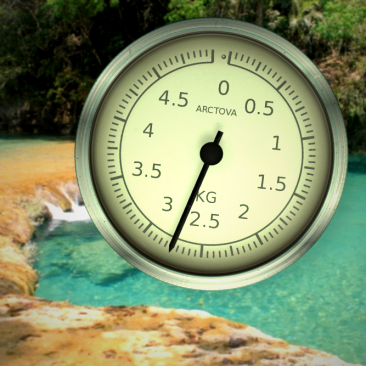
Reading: 2.75kg
